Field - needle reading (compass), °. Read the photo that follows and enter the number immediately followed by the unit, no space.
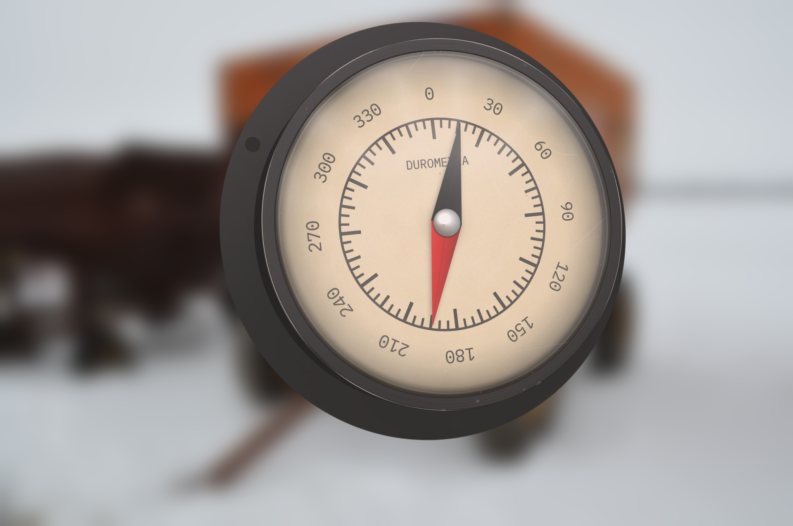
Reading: 195°
